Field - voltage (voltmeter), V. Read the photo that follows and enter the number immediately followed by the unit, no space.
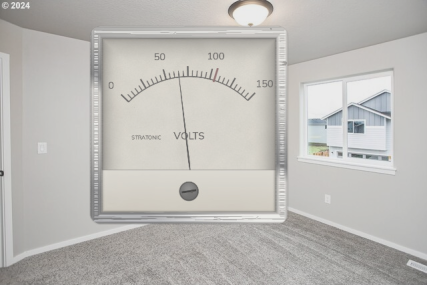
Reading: 65V
